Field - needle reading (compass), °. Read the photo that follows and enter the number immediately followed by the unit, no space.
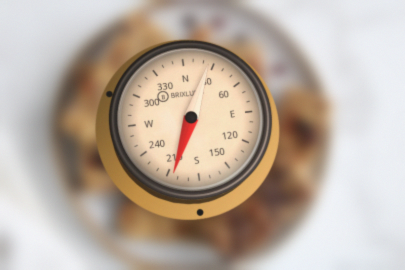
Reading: 205°
